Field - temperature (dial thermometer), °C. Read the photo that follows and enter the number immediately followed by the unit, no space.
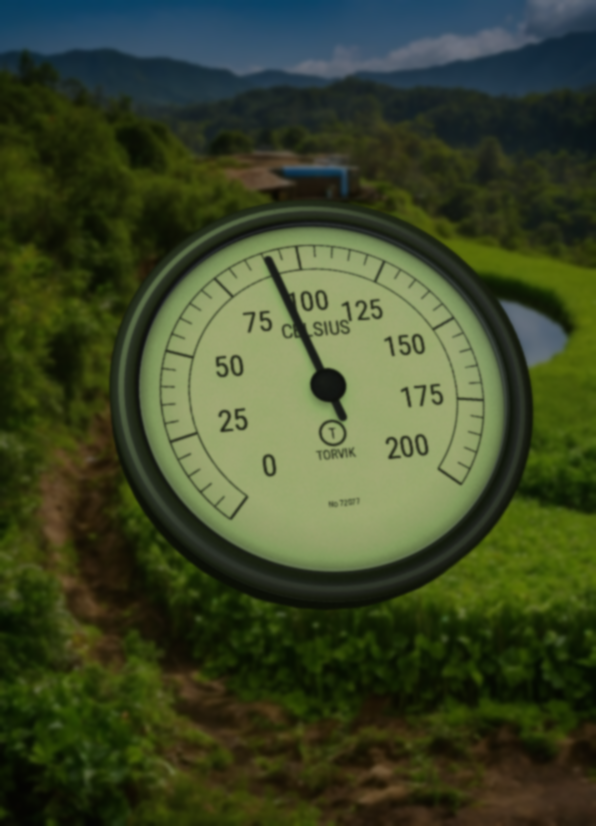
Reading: 90°C
